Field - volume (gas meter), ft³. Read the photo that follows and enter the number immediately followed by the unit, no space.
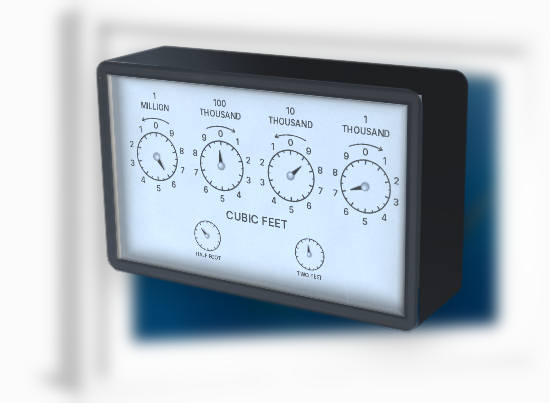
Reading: 598700ft³
